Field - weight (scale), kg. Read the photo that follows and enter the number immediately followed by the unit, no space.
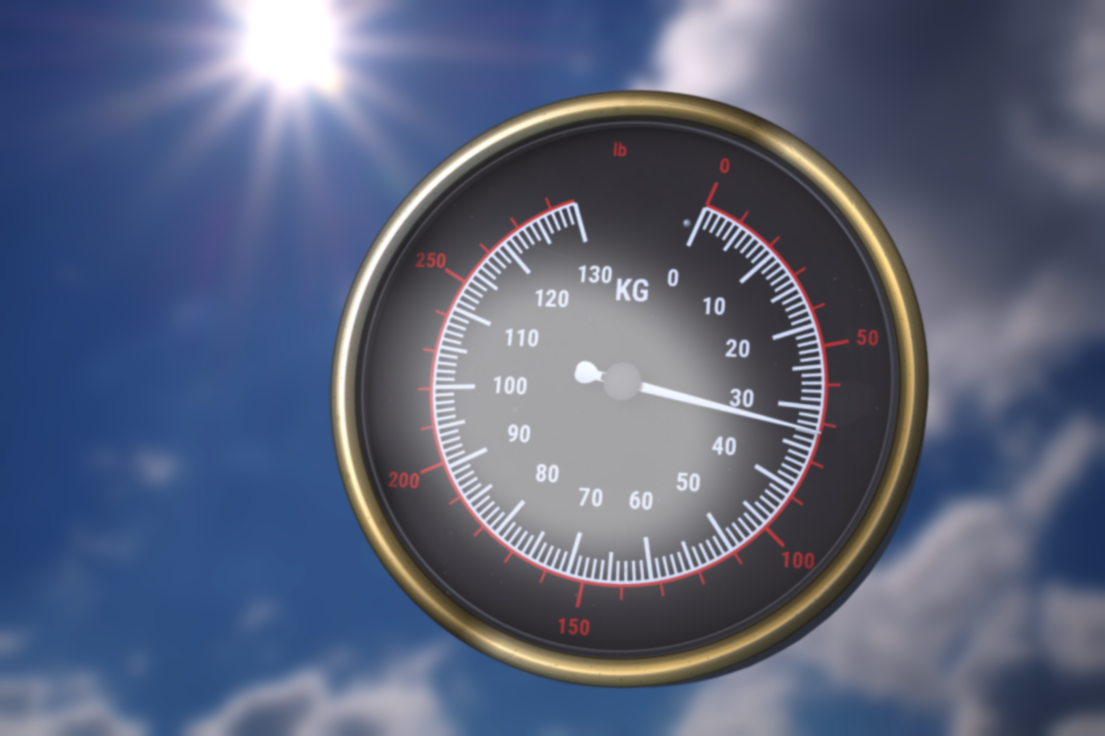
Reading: 33kg
